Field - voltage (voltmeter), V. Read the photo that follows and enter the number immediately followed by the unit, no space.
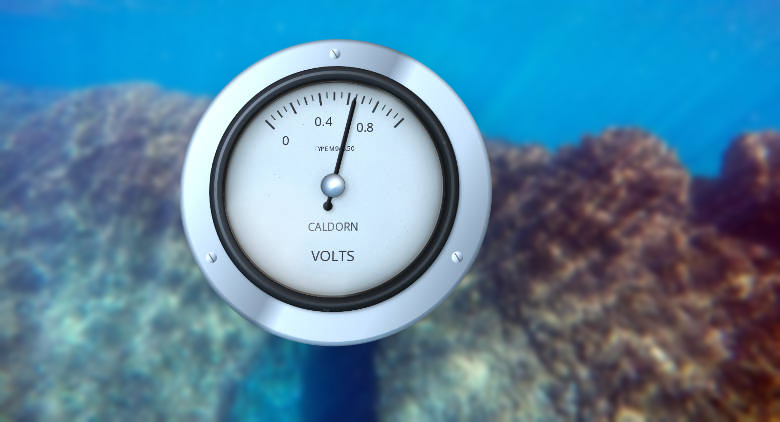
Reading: 0.65V
